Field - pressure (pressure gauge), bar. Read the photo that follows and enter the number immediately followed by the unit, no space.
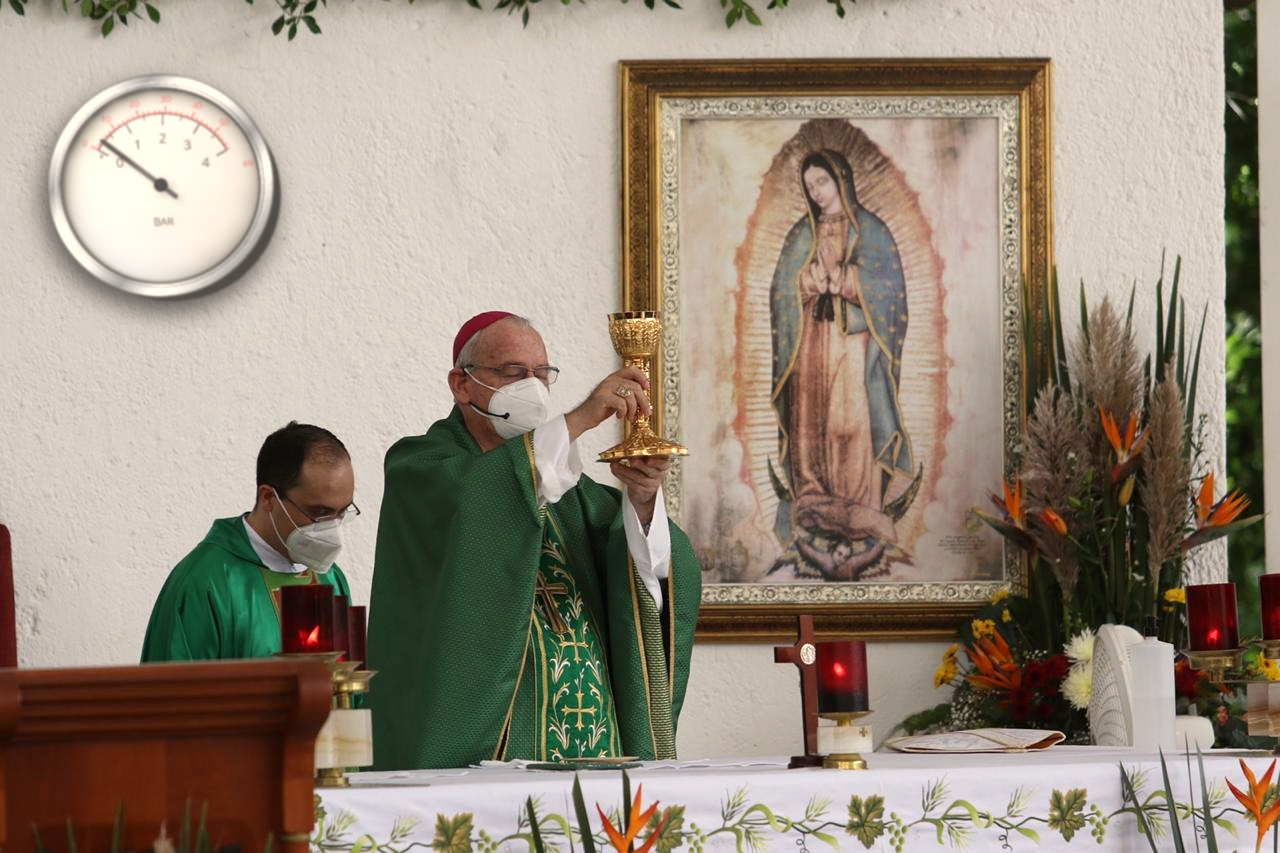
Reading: 0.25bar
